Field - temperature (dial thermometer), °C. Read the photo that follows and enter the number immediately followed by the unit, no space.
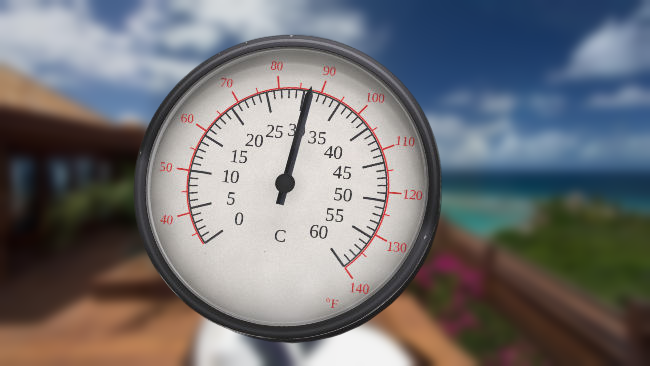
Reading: 31°C
